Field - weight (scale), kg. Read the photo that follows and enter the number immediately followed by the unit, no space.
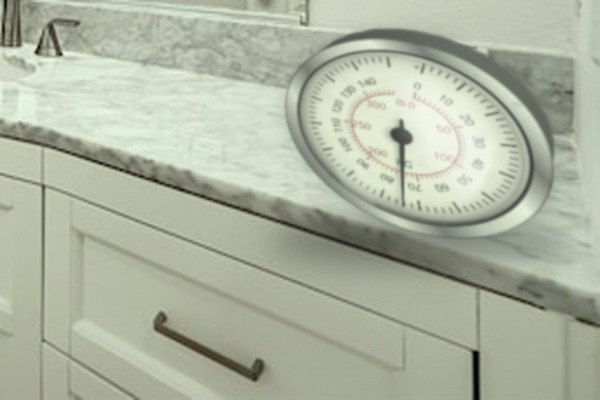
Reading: 74kg
